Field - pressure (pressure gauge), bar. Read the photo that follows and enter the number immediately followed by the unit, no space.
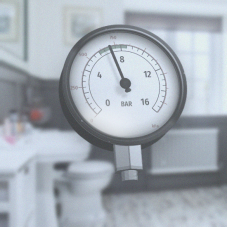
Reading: 7bar
